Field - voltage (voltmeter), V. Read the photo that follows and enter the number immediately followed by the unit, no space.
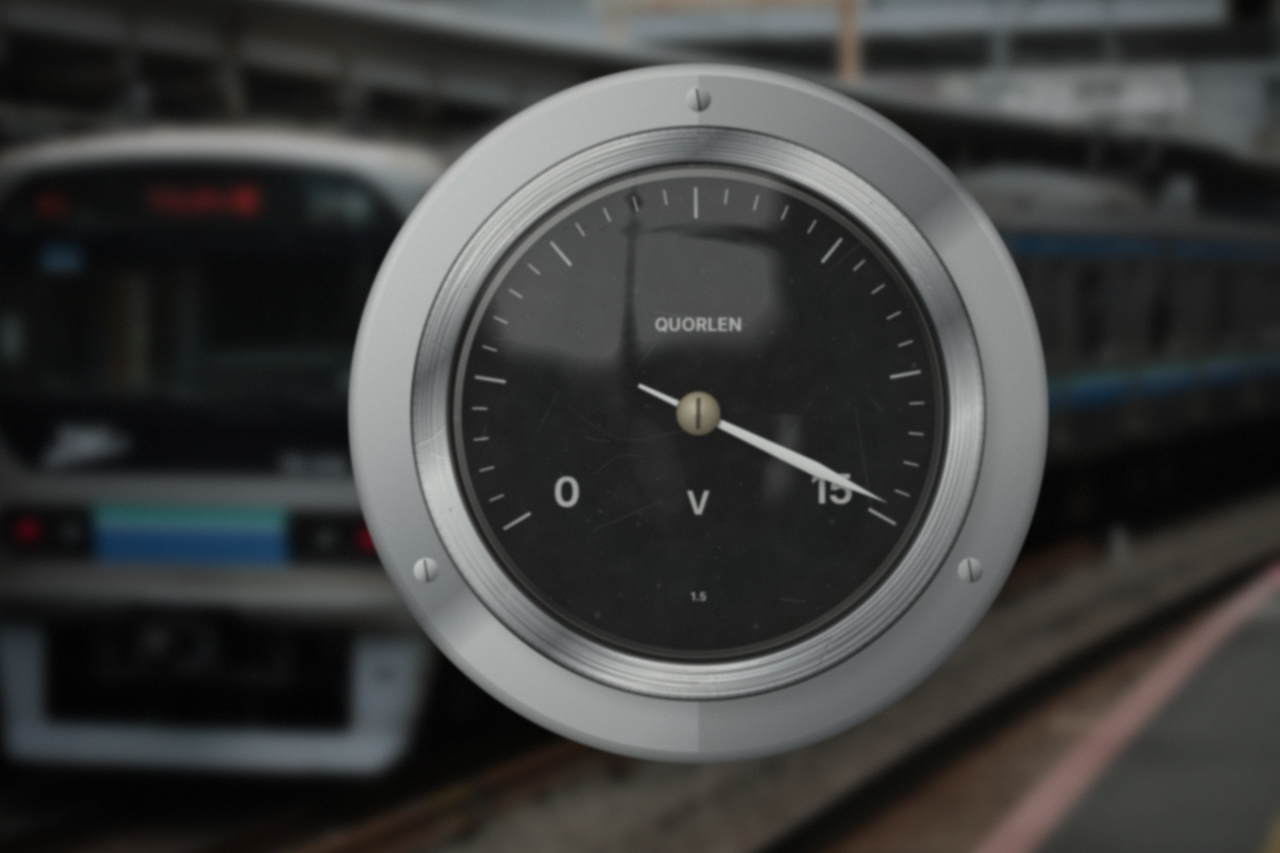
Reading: 14.75V
